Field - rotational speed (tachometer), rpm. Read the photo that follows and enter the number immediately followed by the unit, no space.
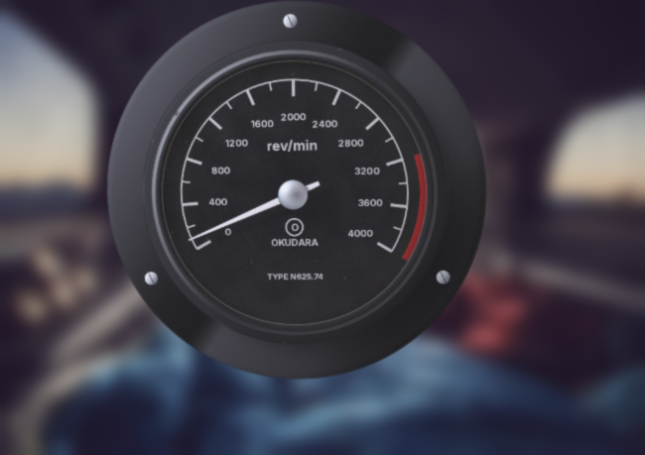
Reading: 100rpm
